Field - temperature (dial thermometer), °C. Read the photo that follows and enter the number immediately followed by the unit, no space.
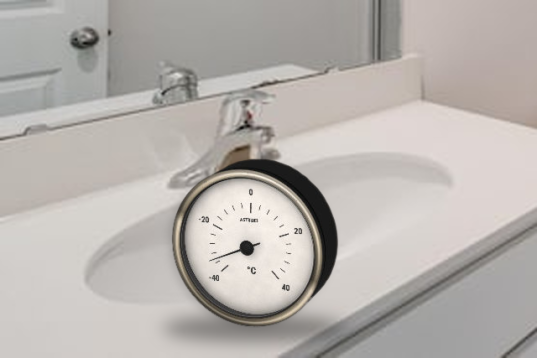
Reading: -34°C
